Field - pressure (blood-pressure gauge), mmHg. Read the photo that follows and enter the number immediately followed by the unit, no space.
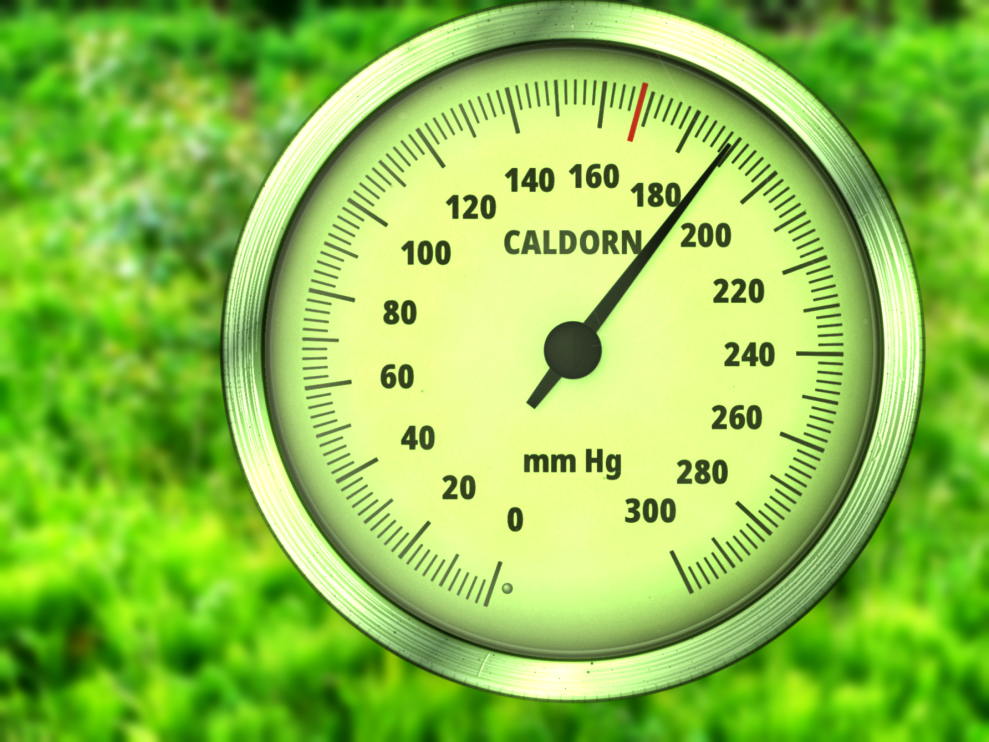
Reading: 189mmHg
